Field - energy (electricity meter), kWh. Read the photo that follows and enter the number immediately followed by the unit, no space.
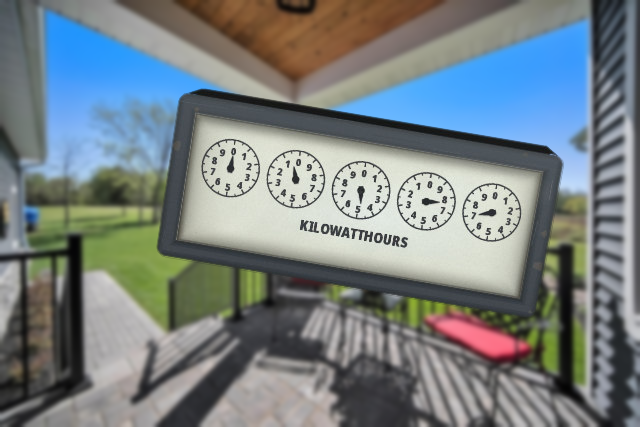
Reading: 477kWh
